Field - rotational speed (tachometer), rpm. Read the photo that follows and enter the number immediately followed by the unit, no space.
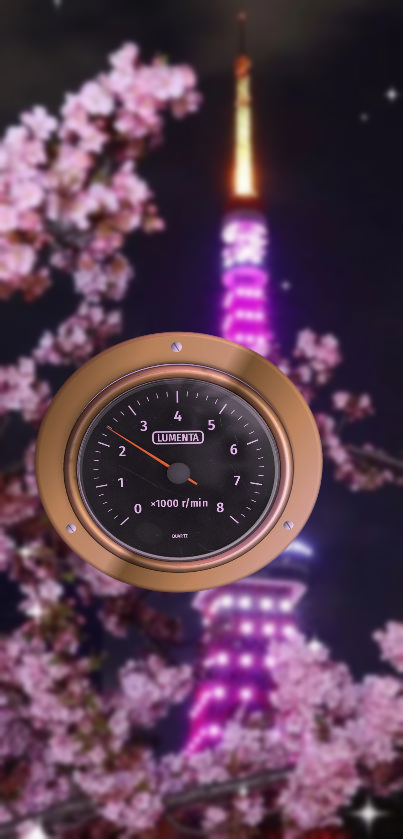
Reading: 2400rpm
